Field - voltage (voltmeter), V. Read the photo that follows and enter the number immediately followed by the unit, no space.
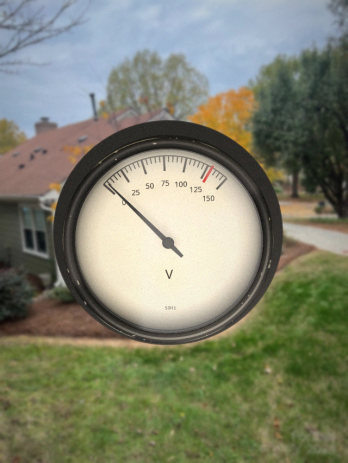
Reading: 5V
